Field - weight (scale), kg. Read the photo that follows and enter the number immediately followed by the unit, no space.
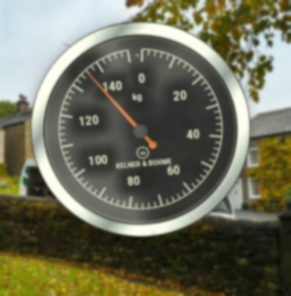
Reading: 136kg
